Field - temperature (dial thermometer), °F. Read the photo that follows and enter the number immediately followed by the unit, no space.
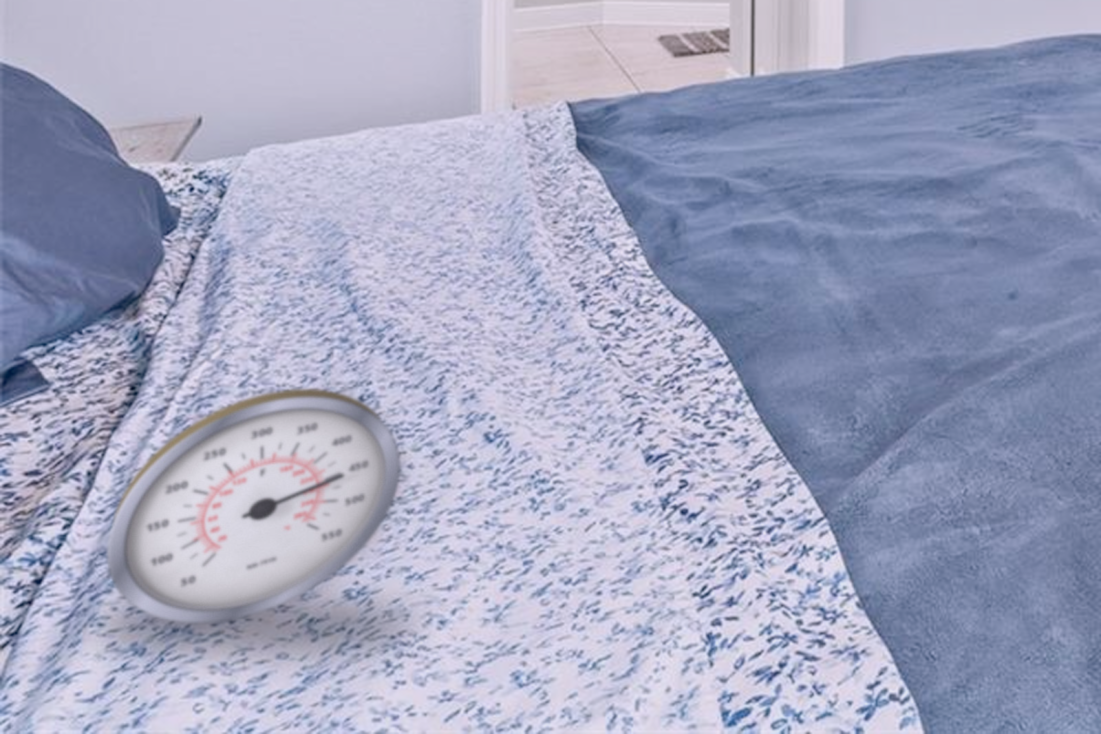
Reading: 450°F
